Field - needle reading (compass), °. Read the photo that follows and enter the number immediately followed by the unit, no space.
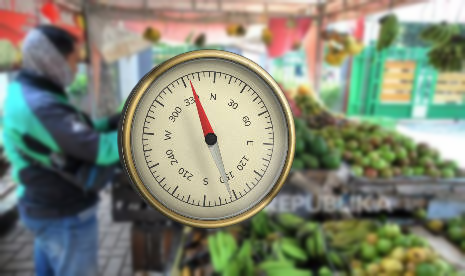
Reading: 335°
